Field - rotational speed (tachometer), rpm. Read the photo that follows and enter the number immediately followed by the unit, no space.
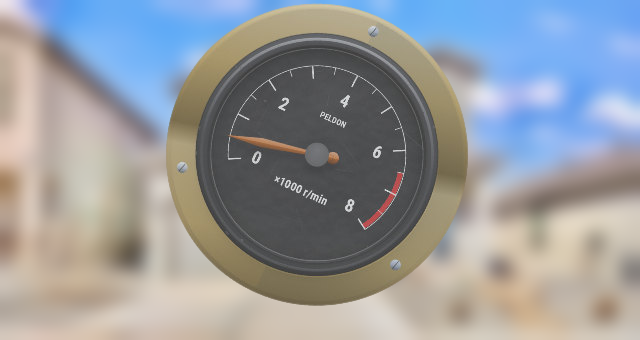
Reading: 500rpm
